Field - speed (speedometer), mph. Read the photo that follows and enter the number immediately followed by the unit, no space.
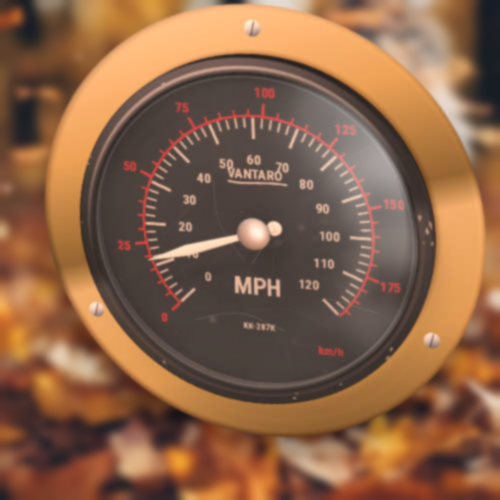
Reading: 12mph
